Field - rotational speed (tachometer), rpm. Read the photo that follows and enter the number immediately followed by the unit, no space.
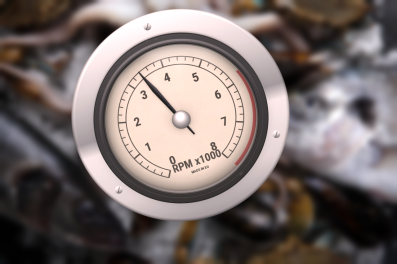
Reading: 3400rpm
